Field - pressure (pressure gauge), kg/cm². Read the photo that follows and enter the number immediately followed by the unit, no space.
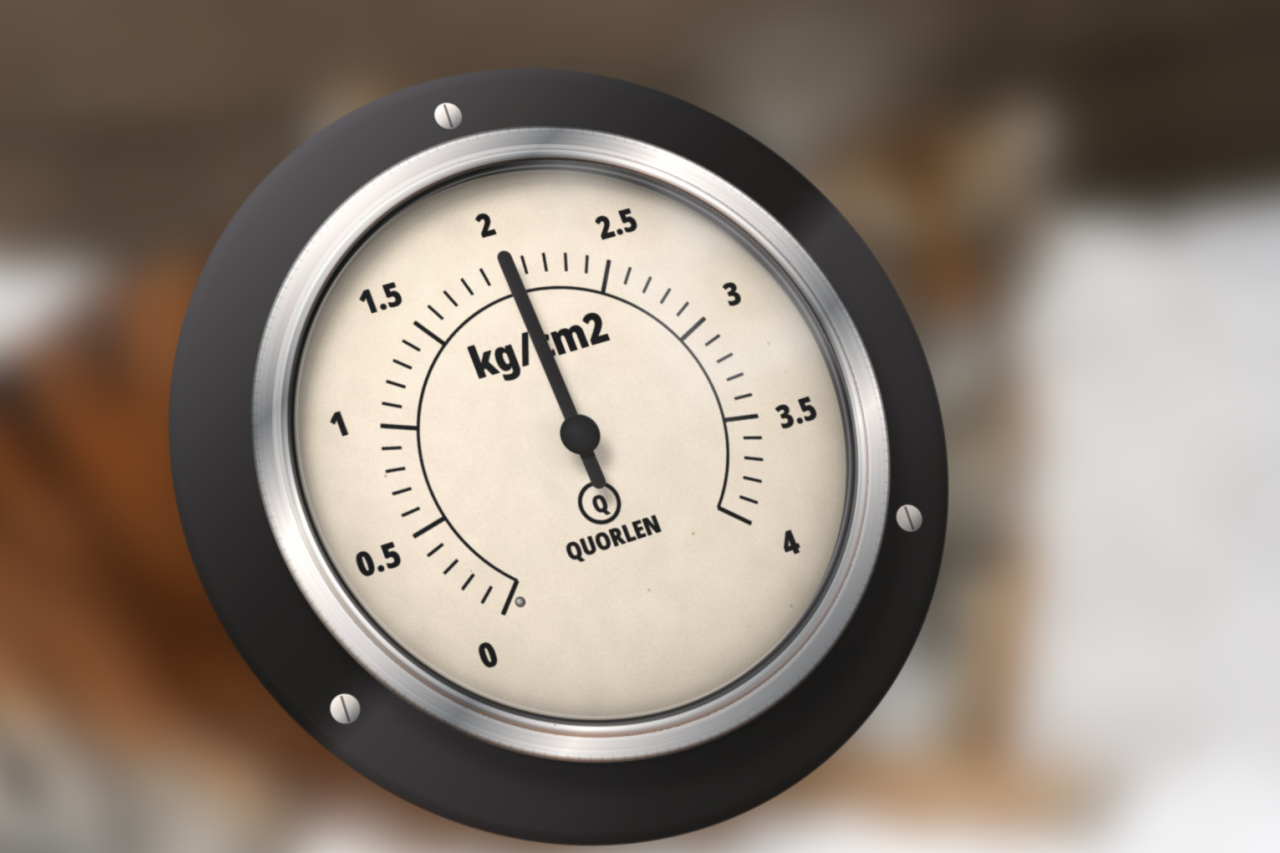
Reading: 2kg/cm²
